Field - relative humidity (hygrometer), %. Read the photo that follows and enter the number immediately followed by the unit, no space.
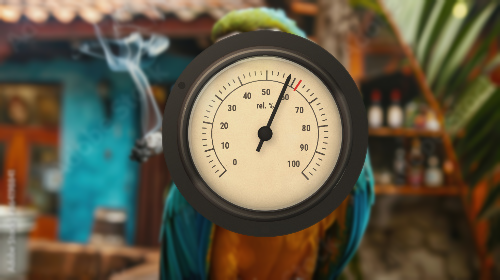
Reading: 58%
